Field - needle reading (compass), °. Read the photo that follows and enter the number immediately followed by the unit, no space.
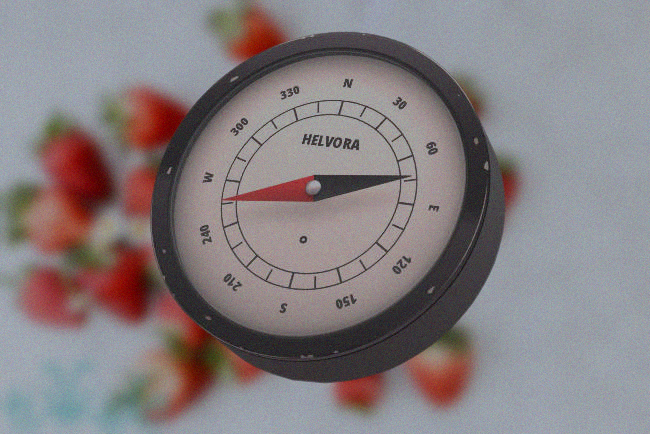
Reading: 255°
